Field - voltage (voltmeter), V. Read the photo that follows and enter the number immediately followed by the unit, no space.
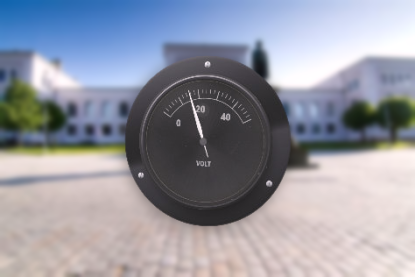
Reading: 16V
